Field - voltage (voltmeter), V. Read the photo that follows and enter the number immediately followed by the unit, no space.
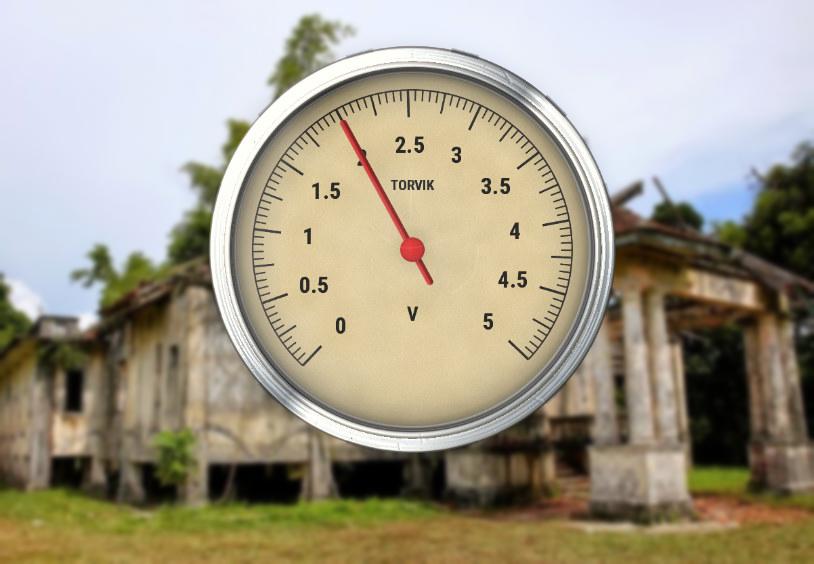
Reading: 2V
